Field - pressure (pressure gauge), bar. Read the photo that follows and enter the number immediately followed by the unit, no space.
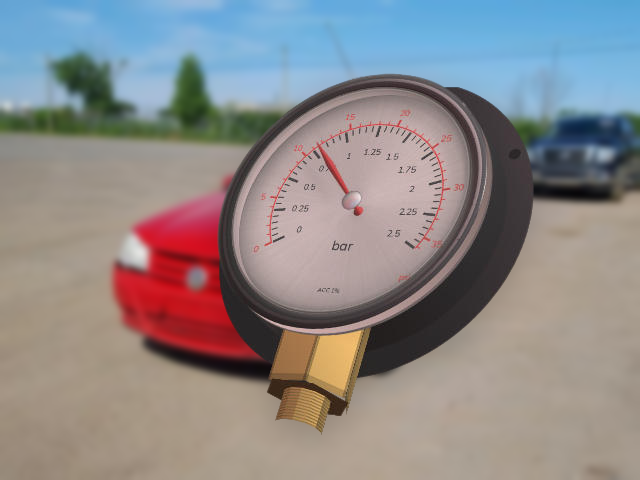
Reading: 0.8bar
